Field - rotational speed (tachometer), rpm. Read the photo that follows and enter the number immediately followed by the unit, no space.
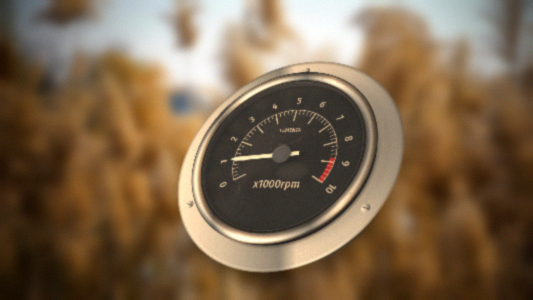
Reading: 1000rpm
